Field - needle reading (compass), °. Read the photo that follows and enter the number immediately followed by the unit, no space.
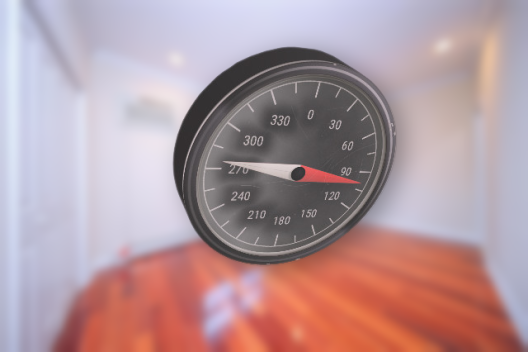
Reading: 97.5°
